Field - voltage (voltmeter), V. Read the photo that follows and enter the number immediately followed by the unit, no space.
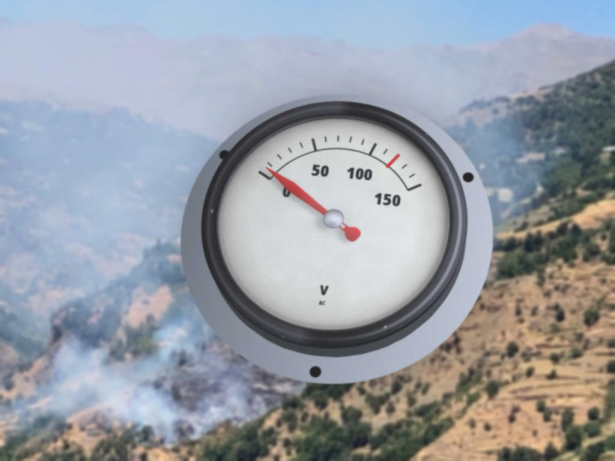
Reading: 5V
